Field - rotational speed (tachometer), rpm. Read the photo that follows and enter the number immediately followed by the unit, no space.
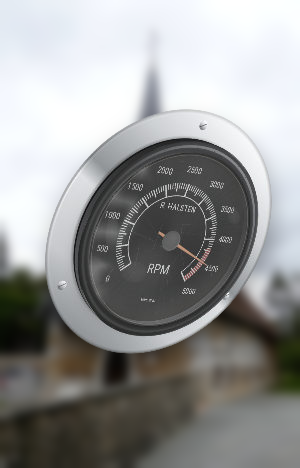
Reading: 4500rpm
